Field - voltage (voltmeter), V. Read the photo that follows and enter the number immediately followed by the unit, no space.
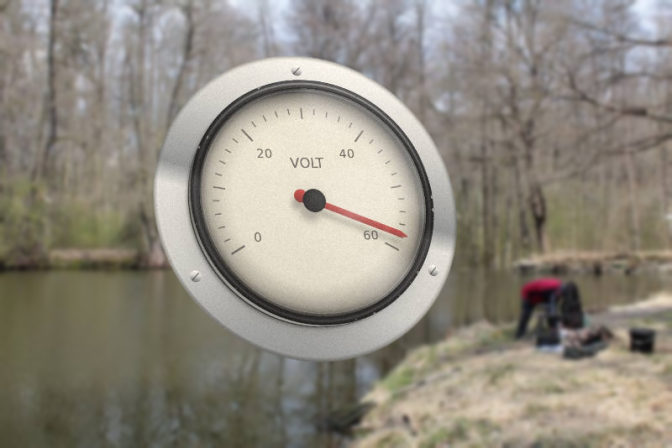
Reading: 58V
